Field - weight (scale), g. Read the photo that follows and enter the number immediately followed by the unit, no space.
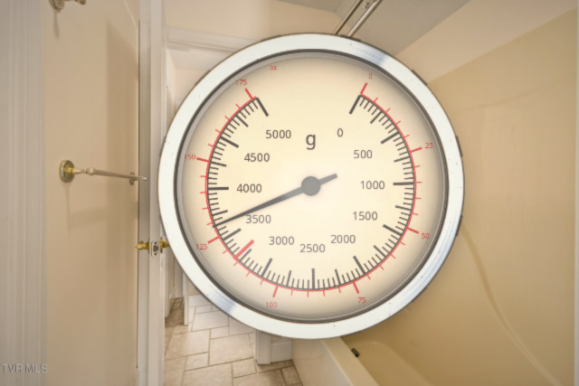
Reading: 3650g
